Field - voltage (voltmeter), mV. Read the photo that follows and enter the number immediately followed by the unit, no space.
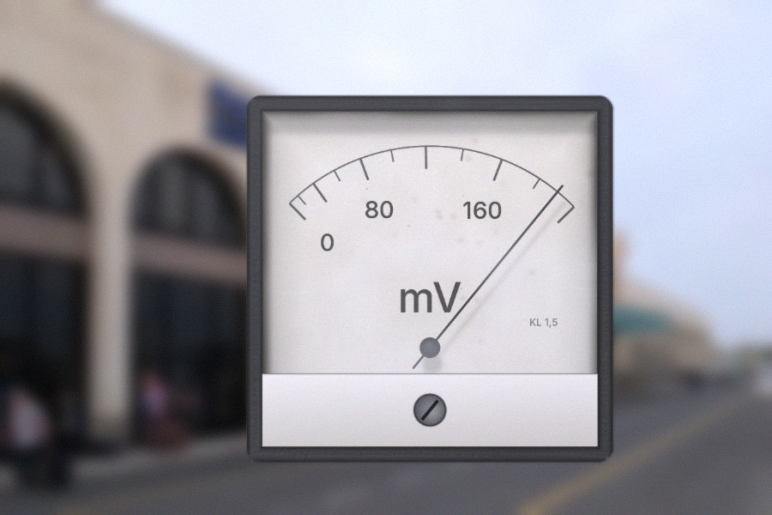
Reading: 190mV
